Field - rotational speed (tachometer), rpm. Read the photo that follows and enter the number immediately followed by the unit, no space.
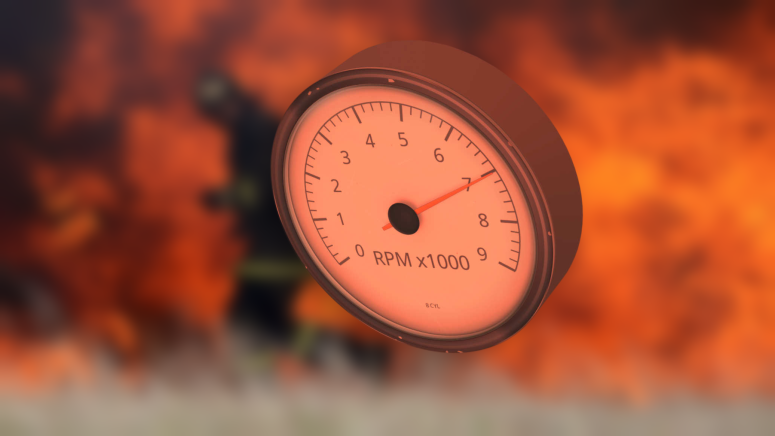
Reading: 7000rpm
